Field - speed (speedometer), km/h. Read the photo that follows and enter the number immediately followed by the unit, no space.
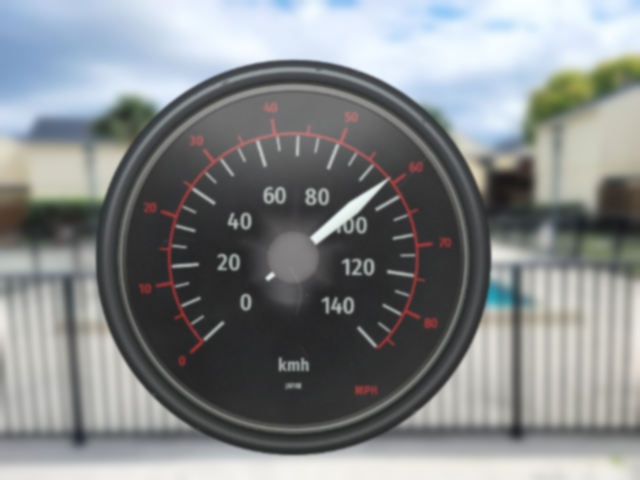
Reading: 95km/h
